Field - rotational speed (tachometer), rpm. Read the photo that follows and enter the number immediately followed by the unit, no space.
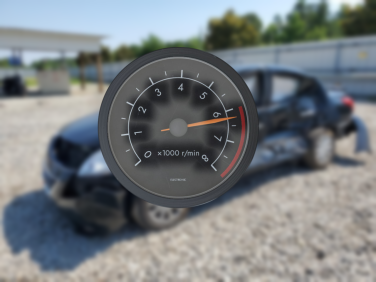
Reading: 6250rpm
